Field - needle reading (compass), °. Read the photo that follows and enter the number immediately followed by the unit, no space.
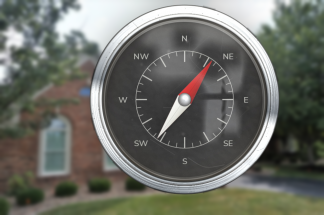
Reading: 35°
